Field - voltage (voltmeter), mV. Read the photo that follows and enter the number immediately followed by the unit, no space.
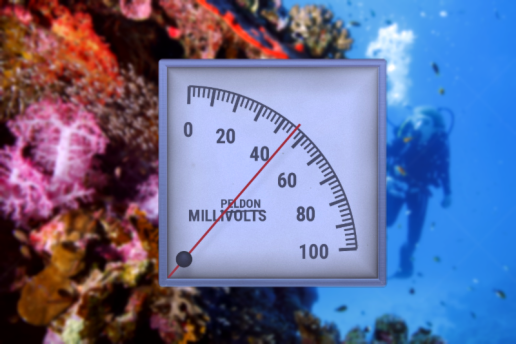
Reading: 46mV
